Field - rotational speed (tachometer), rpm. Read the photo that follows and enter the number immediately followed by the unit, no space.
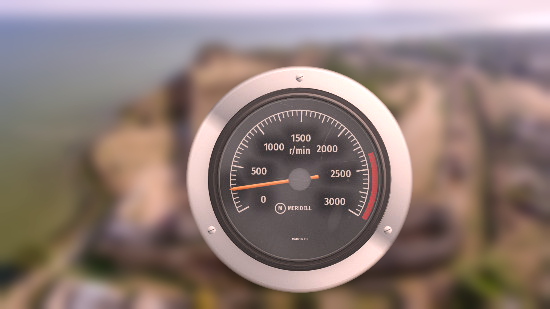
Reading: 250rpm
